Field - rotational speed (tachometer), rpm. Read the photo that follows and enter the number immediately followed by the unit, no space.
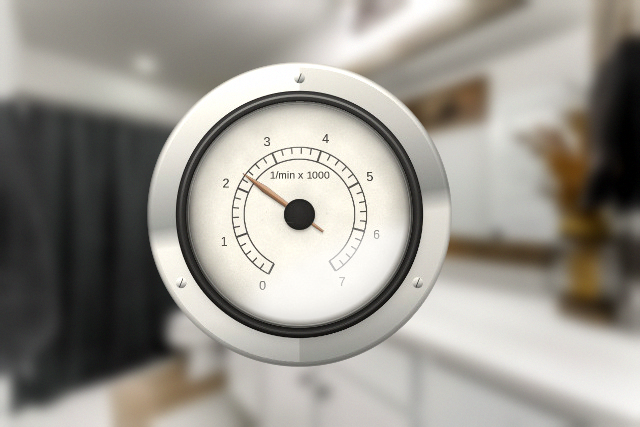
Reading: 2300rpm
